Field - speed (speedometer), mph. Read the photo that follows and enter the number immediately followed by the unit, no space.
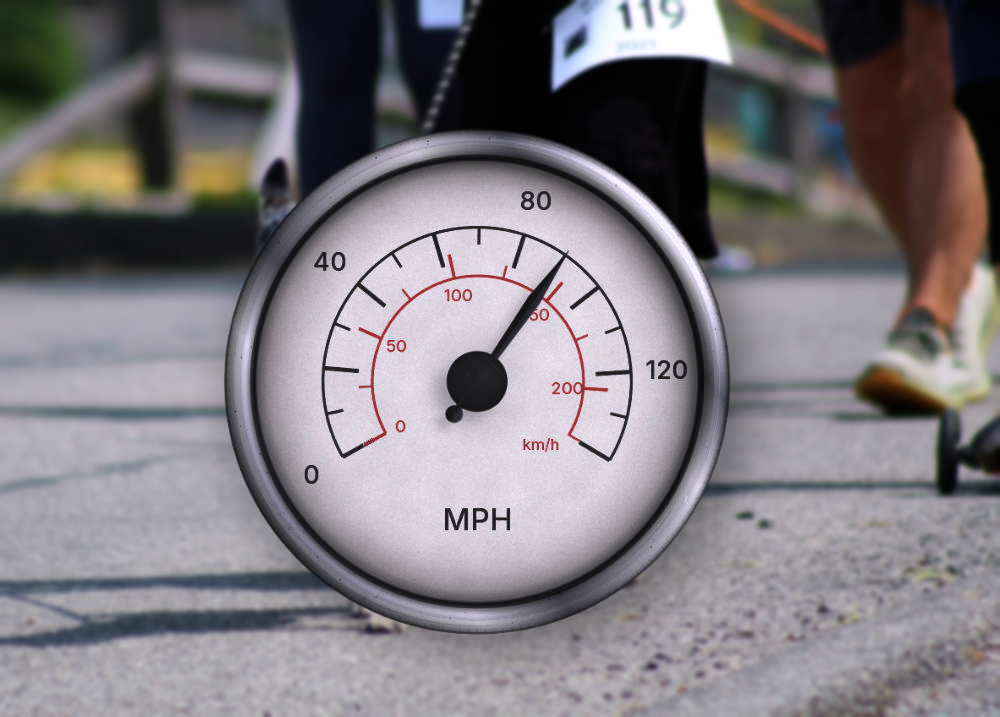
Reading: 90mph
